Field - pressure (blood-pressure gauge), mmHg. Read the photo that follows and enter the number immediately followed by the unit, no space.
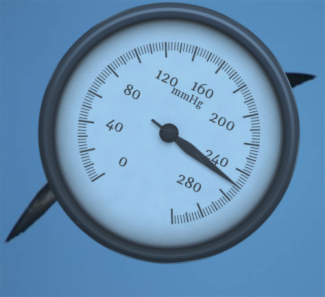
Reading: 250mmHg
